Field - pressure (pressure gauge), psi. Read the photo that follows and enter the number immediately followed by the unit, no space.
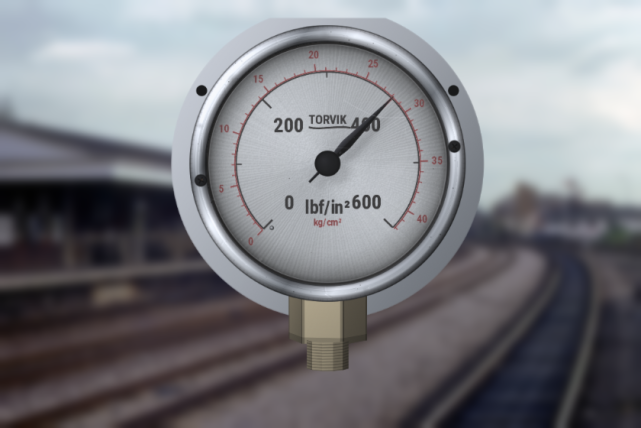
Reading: 400psi
